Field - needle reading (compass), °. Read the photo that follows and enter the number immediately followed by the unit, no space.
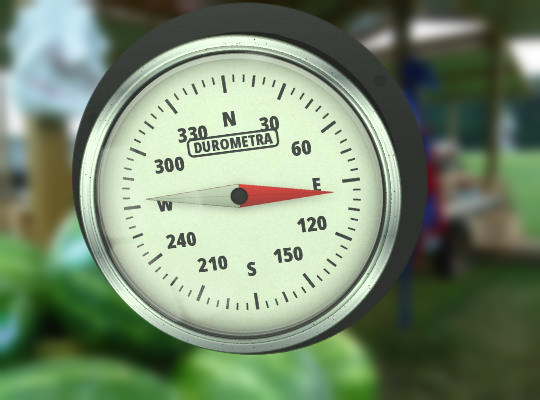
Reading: 95°
